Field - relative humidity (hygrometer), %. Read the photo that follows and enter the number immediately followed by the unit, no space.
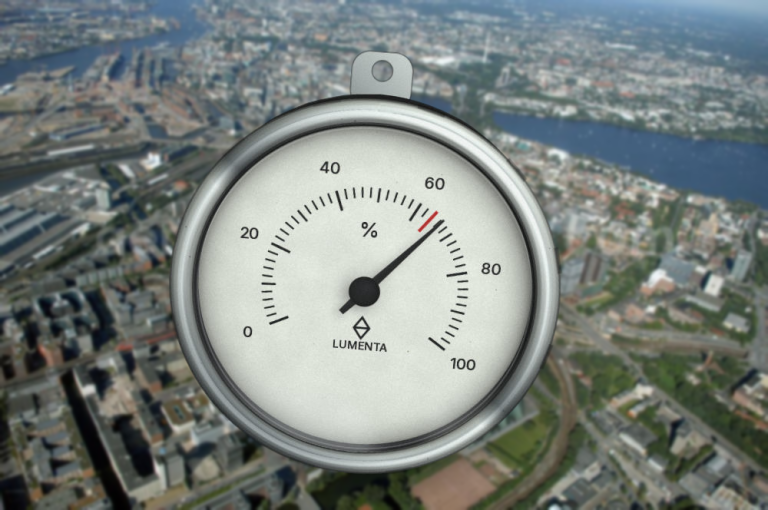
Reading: 66%
